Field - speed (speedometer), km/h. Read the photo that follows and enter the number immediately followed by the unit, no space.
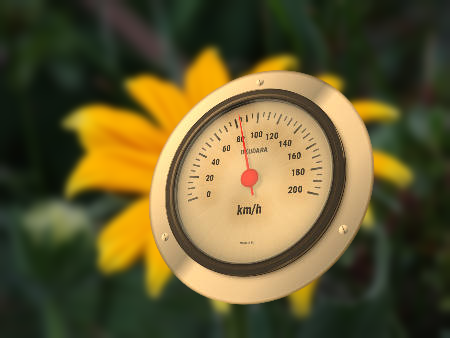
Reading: 85km/h
